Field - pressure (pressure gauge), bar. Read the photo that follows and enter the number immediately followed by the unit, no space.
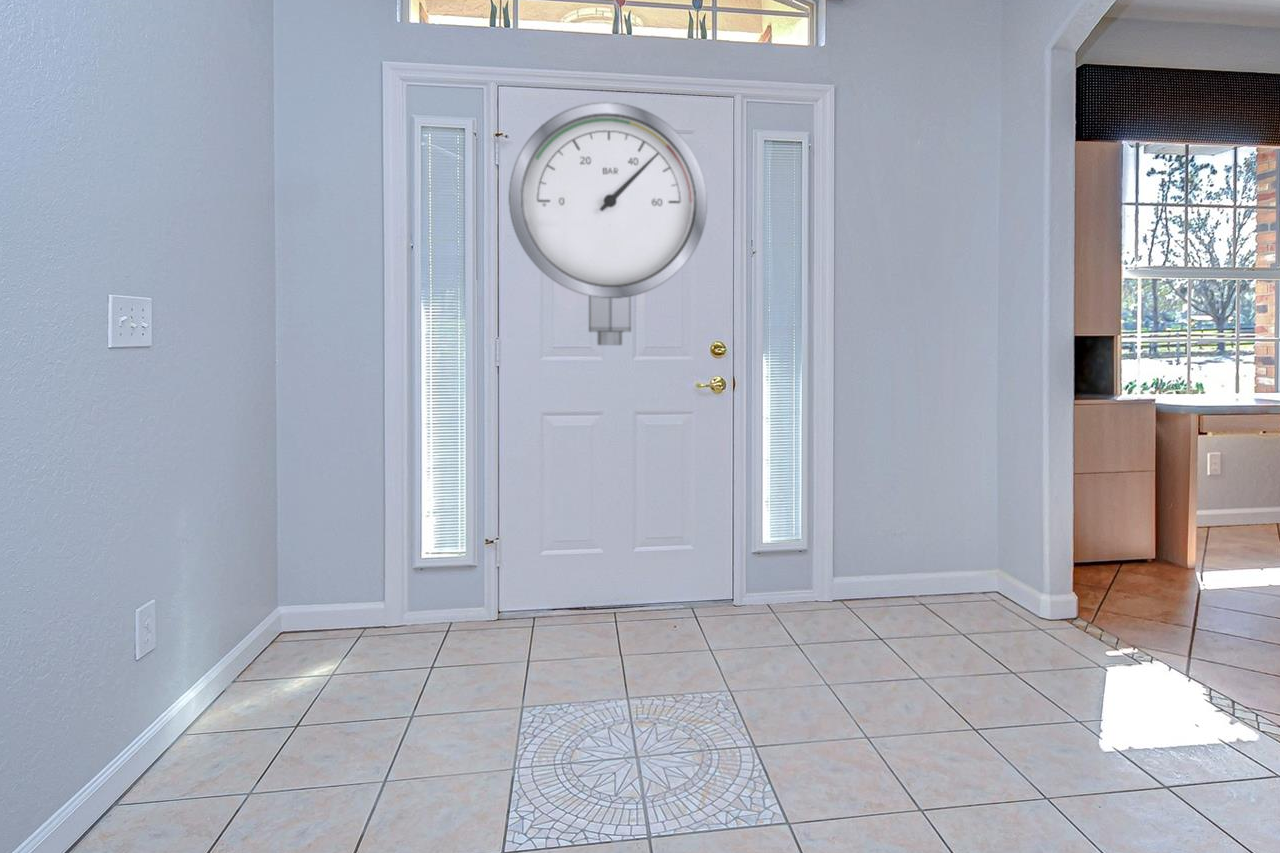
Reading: 45bar
